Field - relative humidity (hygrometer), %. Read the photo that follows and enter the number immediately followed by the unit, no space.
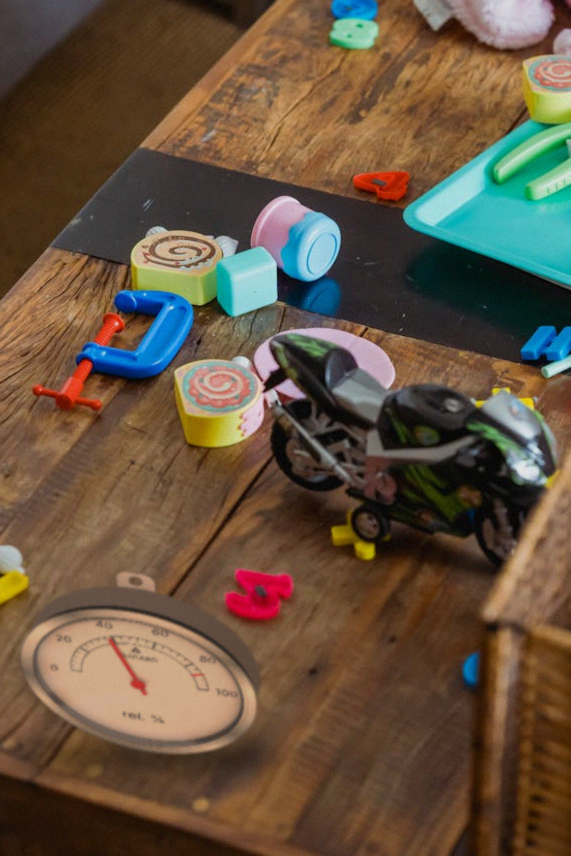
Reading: 40%
